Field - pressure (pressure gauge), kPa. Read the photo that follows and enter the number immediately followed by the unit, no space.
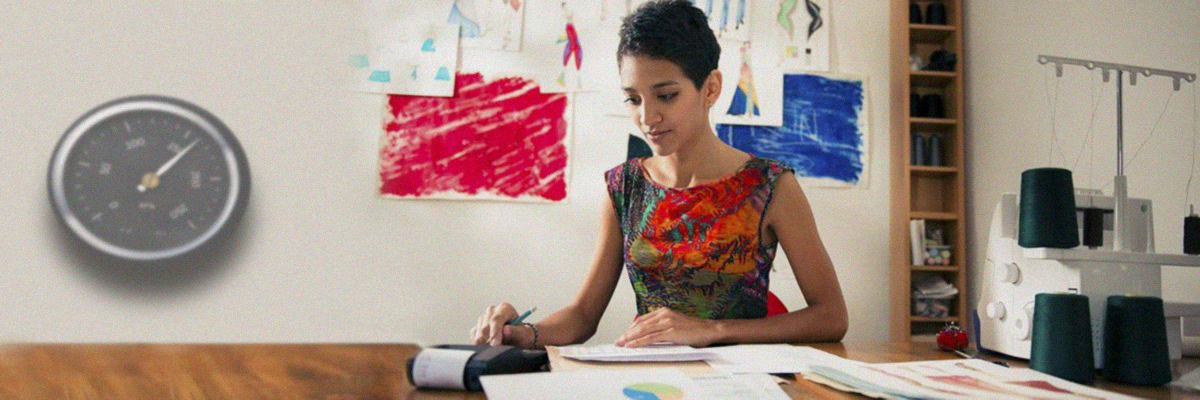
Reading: 160kPa
